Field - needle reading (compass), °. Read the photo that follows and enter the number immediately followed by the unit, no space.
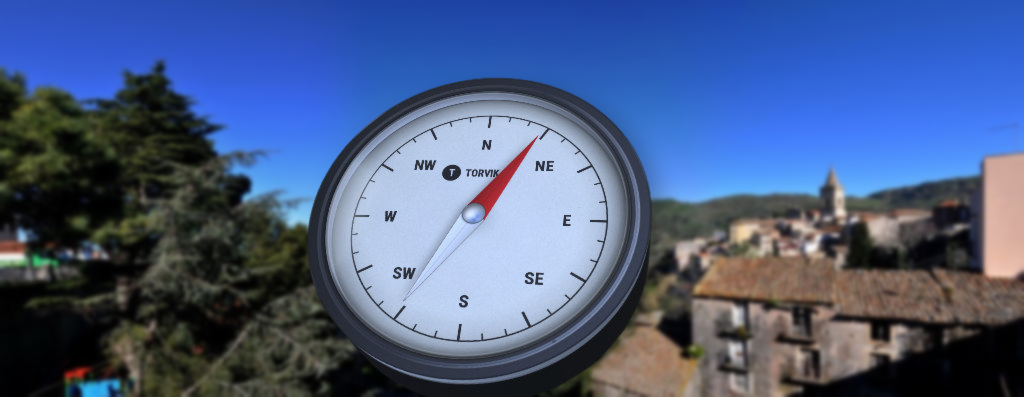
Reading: 30°
